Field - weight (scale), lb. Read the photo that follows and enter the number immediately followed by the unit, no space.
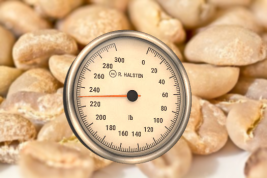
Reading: 230lb
